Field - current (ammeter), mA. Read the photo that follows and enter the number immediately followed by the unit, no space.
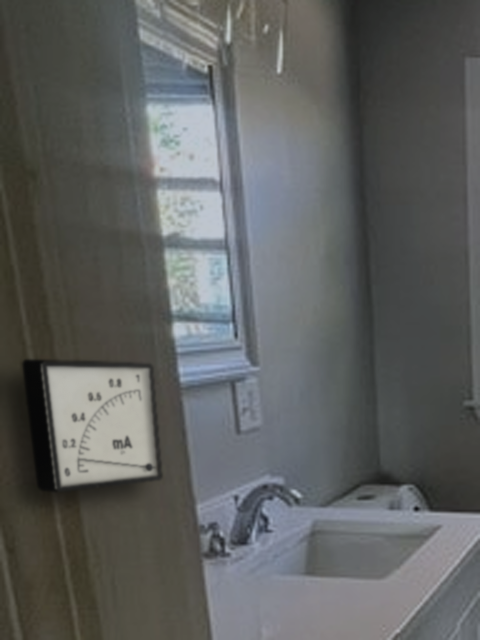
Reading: 0.1mA
